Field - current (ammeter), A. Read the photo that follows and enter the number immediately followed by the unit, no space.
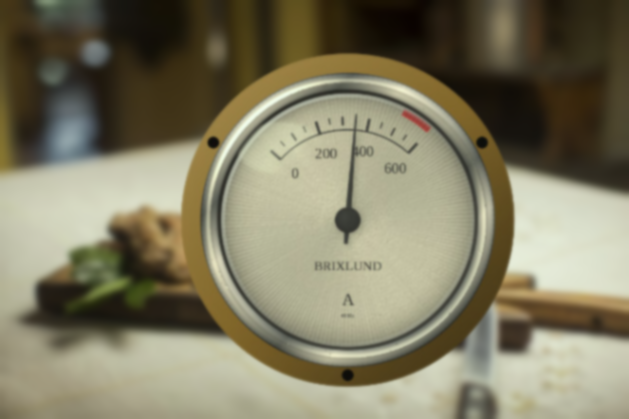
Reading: 350A
